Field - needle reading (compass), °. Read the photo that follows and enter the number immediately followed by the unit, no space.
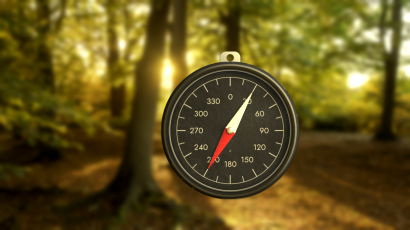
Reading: 210°
